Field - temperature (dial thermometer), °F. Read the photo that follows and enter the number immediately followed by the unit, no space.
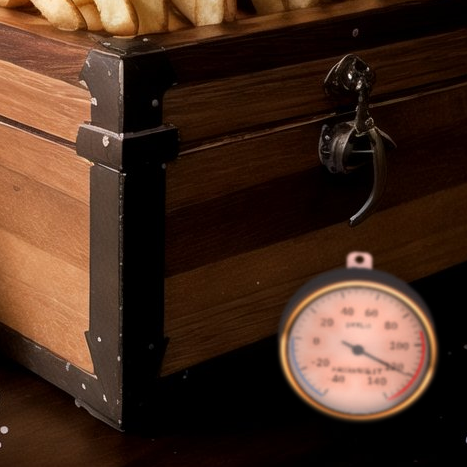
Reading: 120°F
